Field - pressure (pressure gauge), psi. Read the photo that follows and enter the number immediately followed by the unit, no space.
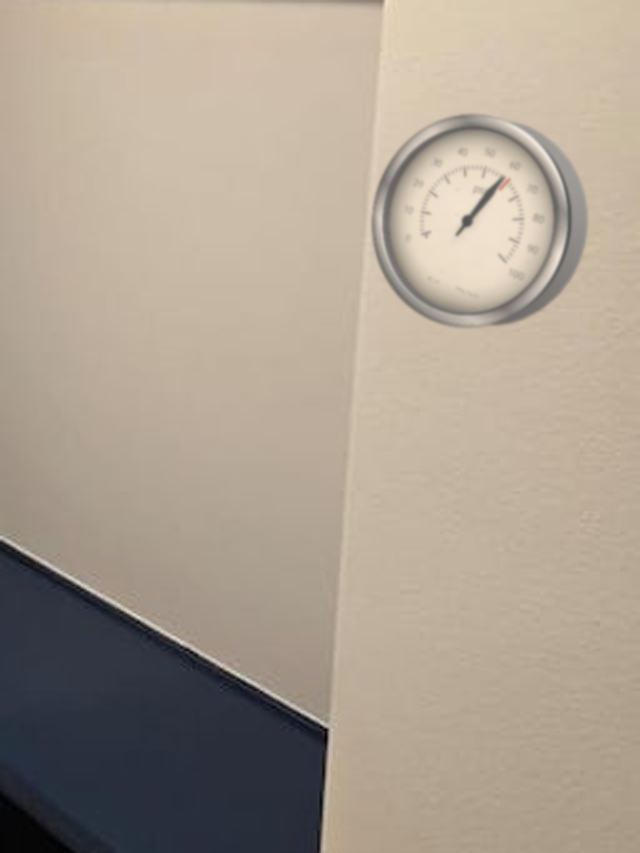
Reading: 60psi
